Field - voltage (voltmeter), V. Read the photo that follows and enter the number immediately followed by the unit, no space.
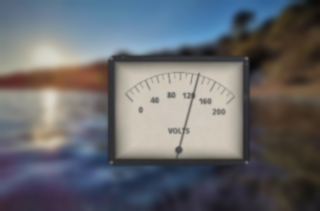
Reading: 130V
